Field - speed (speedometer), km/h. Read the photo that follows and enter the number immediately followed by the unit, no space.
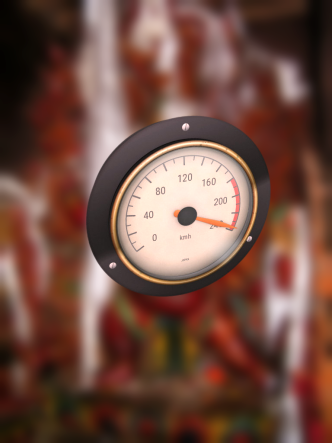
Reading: 235km/h
